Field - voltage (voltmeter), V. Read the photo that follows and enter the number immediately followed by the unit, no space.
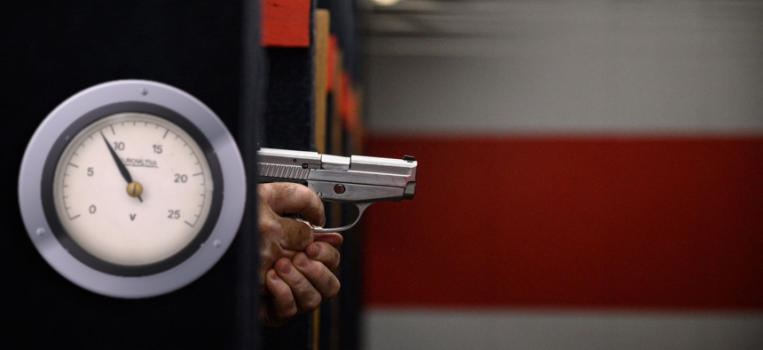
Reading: 9V
